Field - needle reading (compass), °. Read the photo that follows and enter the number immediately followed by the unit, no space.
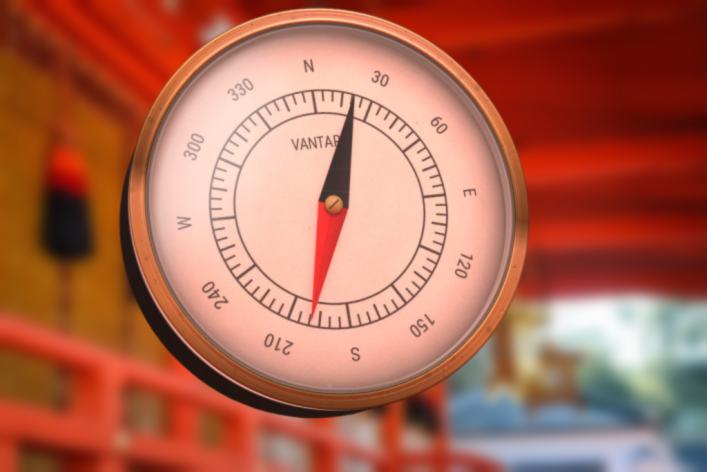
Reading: 200°
